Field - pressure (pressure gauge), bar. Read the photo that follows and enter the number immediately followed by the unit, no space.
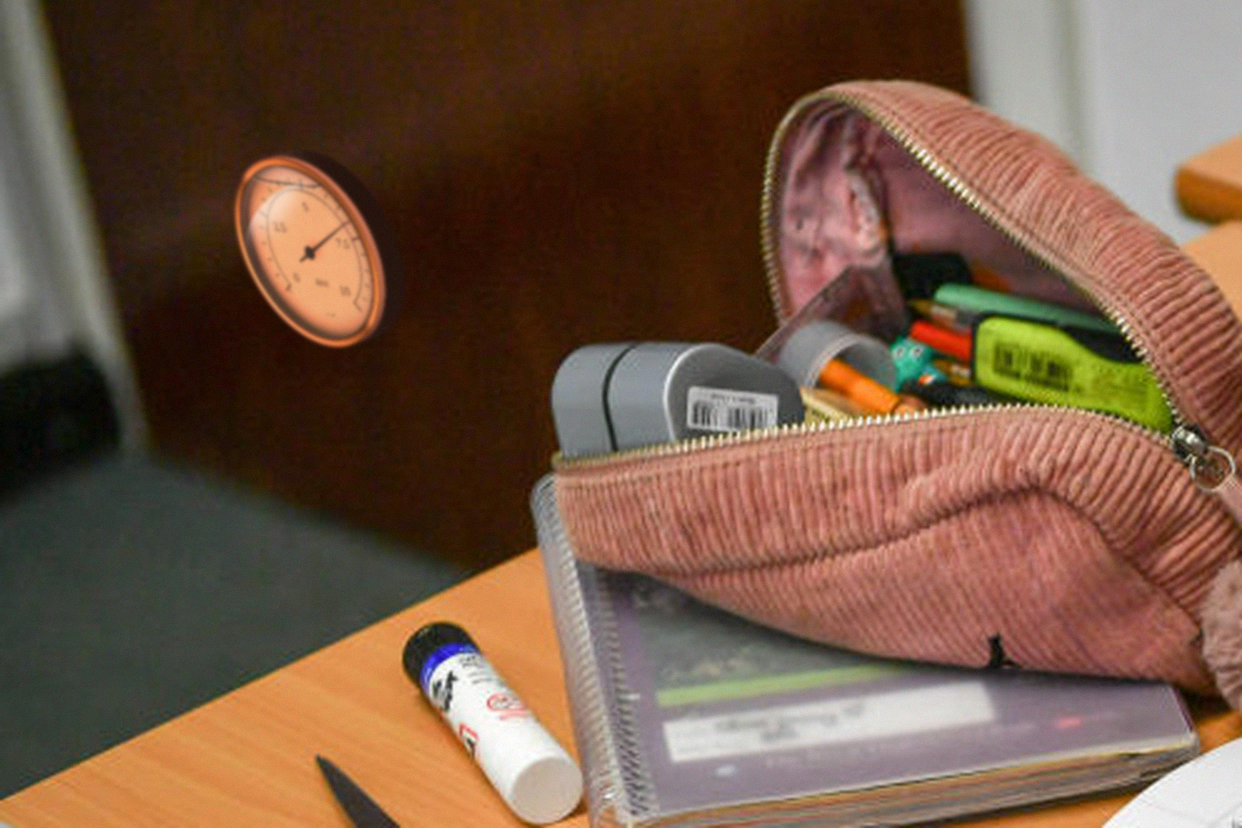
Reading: 7bar
